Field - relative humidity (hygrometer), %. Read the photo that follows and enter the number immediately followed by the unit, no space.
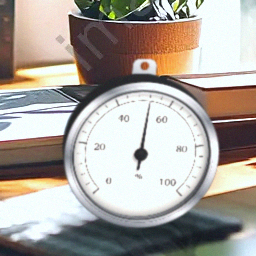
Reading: 52%
